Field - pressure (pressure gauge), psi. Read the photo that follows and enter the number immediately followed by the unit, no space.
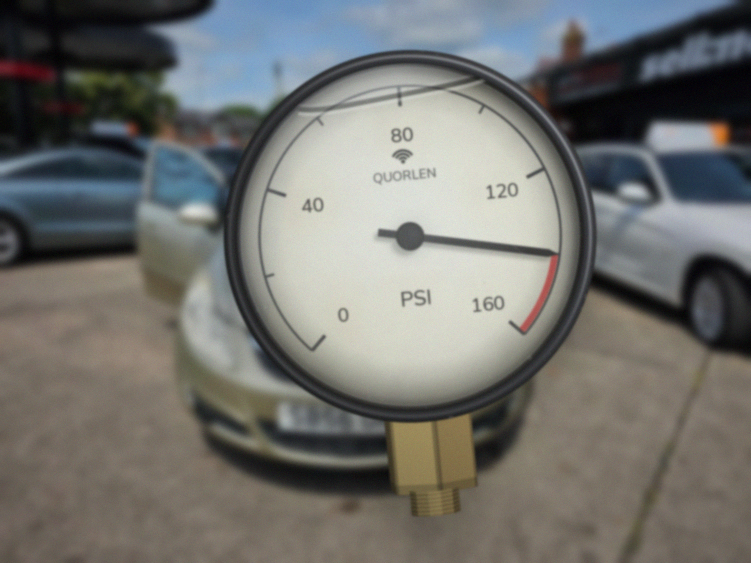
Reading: 140psi
